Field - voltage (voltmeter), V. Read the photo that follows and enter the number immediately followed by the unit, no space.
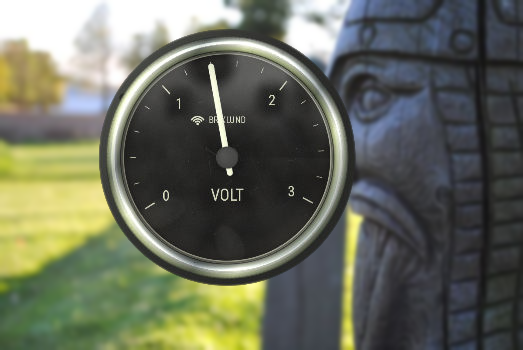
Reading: 1.4V
